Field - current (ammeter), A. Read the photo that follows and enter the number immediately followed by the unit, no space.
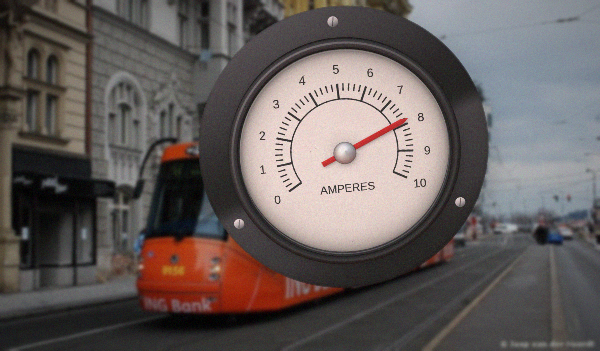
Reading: 7.8A
